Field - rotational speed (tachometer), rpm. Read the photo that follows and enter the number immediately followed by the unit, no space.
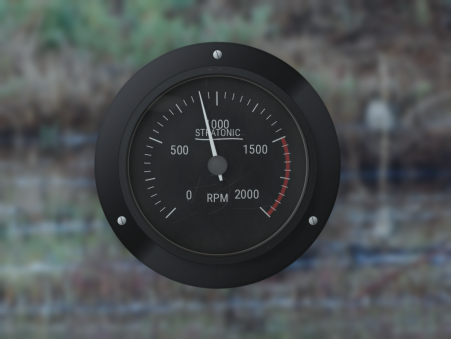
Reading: 900rpm
